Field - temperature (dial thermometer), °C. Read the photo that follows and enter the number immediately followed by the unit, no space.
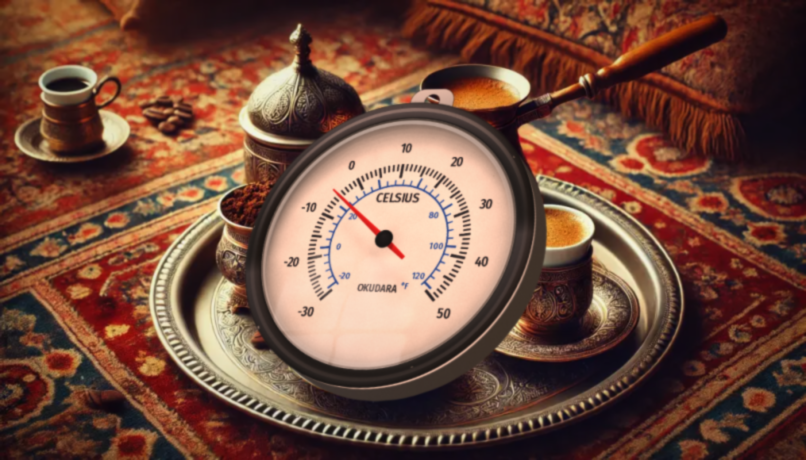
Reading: -5°C
